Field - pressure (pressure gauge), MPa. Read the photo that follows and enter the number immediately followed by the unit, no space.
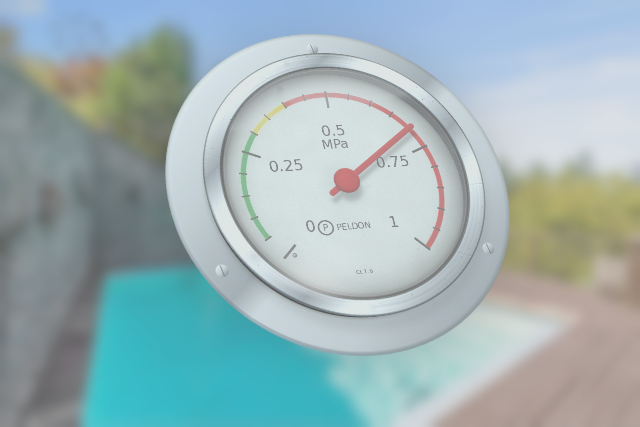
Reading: 0.7MPa
